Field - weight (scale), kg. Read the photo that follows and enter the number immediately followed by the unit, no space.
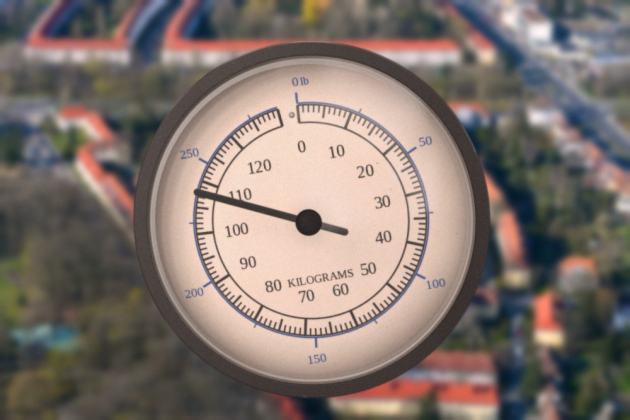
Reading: 108kg
